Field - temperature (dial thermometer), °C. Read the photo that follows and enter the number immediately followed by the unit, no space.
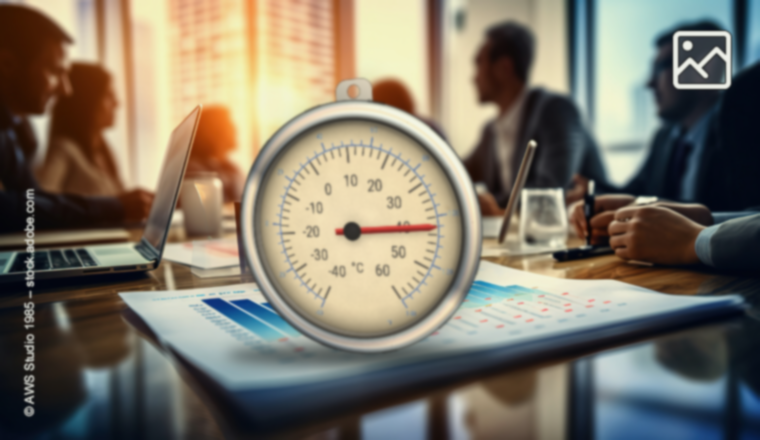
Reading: 40°C
